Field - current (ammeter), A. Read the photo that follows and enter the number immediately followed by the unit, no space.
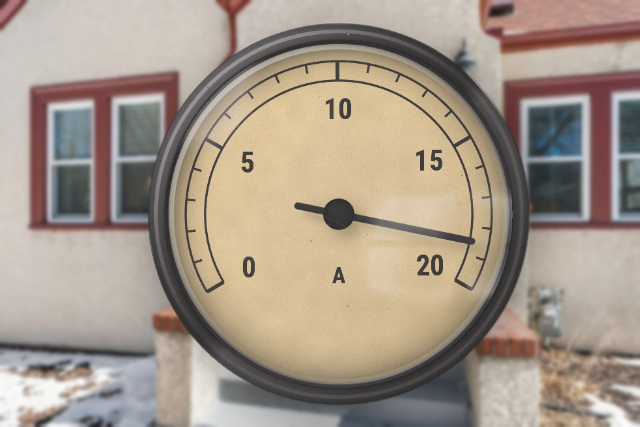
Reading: 18.5A
